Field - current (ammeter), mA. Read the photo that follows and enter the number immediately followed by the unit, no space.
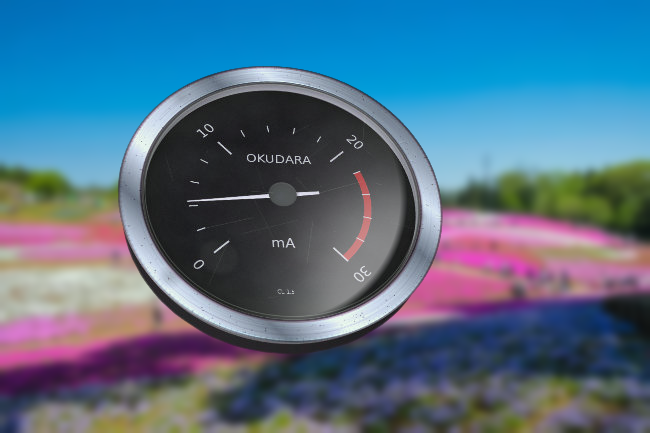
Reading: 4mA
